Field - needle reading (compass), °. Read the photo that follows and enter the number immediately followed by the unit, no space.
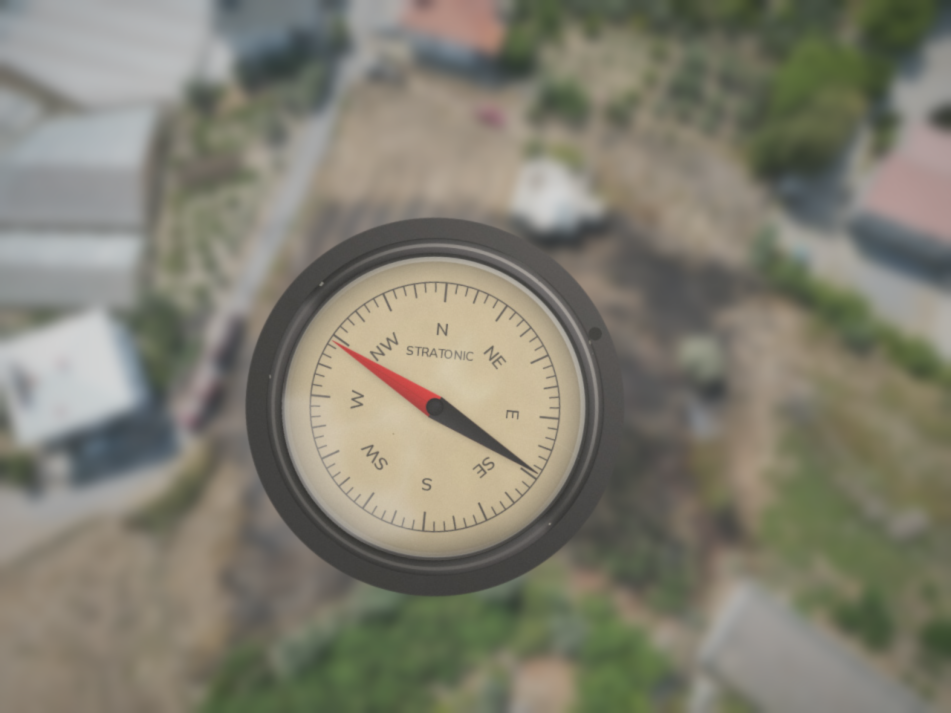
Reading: 297.5°
